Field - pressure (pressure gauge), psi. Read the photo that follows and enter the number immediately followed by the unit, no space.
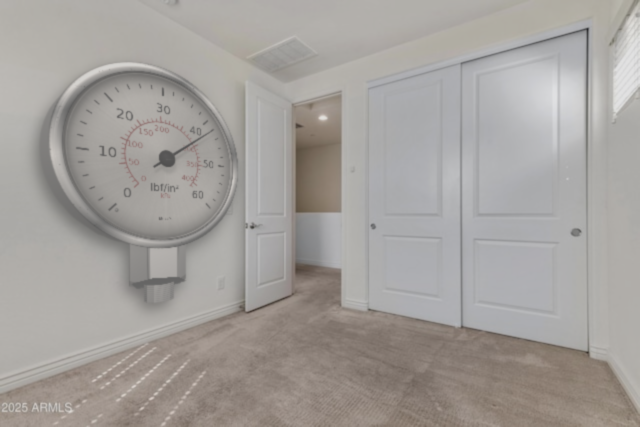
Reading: 42psi
